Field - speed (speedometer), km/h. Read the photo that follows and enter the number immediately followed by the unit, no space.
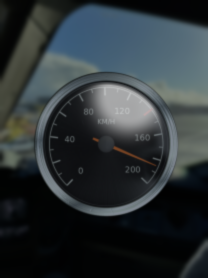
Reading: 185km/h
